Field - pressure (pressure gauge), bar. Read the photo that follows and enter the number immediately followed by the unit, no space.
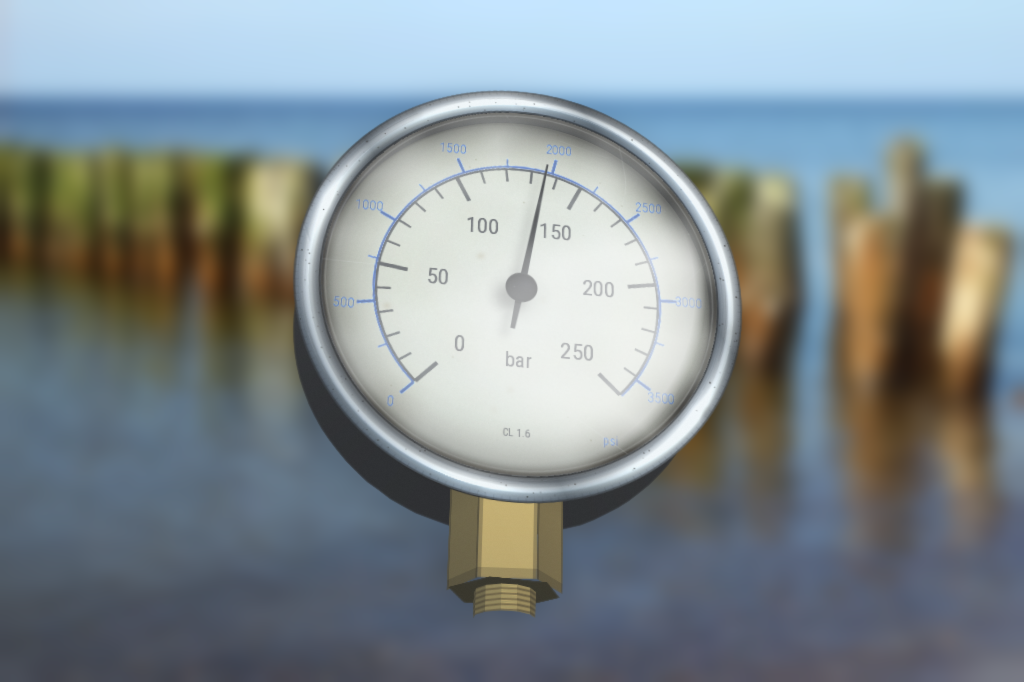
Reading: 135bar
